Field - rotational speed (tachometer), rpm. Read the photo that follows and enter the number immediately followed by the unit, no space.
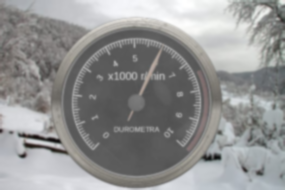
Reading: 6000rpm
